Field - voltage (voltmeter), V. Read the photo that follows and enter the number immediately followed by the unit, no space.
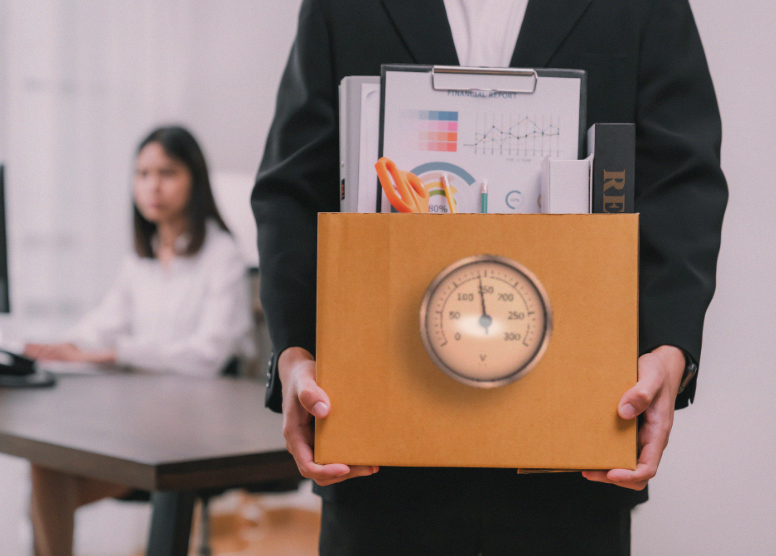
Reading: 140V
